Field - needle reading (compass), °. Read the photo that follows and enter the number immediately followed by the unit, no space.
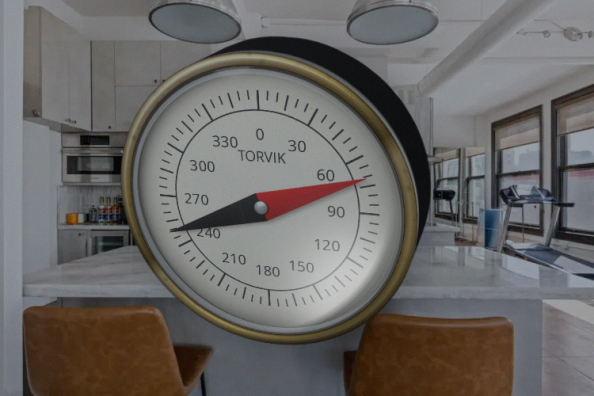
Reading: 70°
